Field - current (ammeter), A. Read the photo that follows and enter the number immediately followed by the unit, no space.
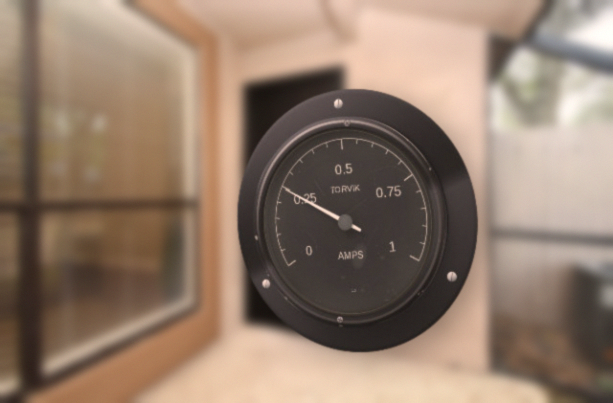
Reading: 0.25A
